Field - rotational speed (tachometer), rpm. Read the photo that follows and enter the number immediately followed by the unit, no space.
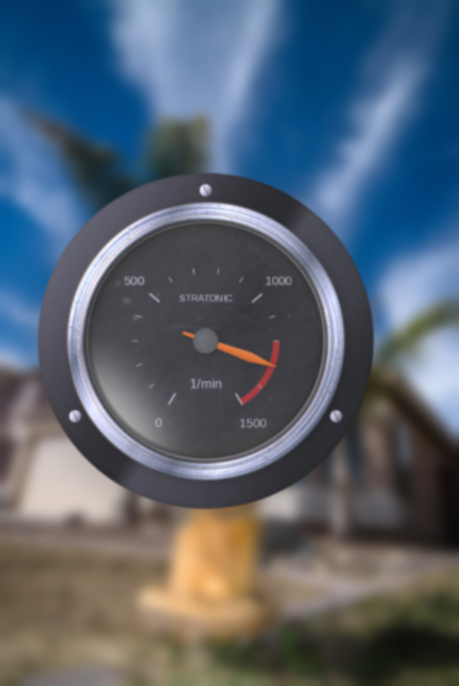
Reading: 1300rpm
